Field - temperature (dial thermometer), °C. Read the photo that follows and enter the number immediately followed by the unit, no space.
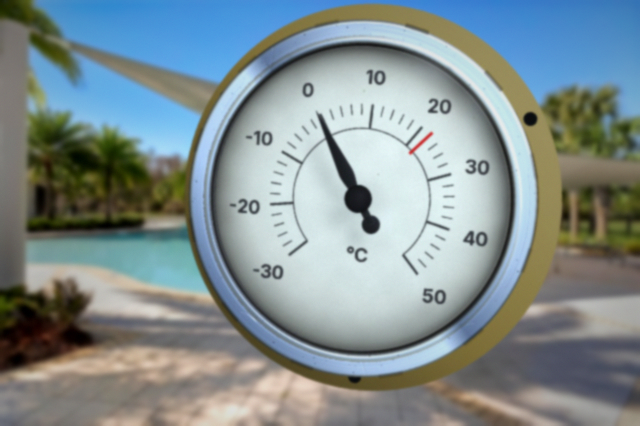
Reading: 0°C
